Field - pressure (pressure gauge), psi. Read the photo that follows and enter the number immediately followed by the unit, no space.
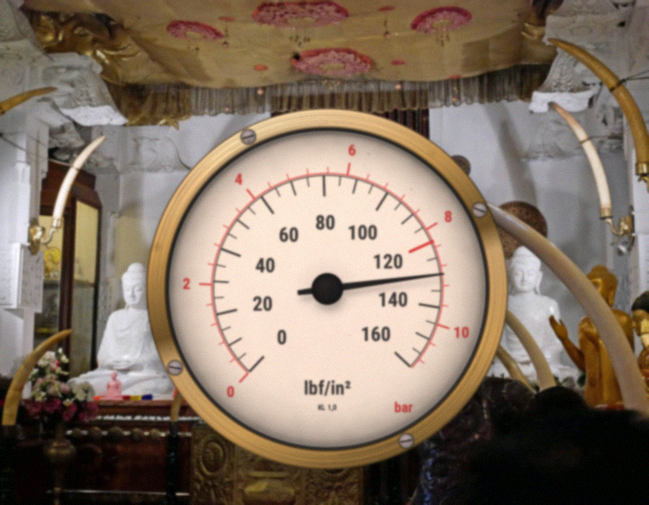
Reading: 130psi
